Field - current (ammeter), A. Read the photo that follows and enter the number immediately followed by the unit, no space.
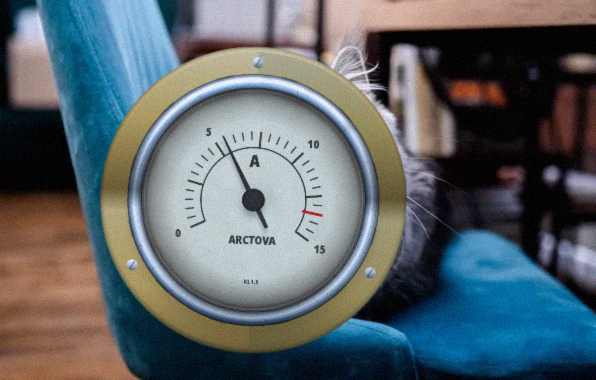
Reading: 5.5A
